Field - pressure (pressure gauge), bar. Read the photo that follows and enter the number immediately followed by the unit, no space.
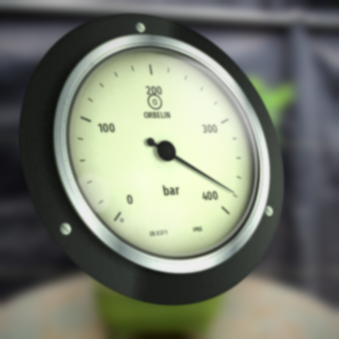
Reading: 380bar
